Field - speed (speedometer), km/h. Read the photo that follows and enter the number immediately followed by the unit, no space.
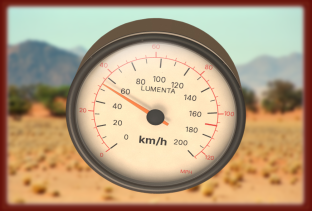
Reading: 55km/h
